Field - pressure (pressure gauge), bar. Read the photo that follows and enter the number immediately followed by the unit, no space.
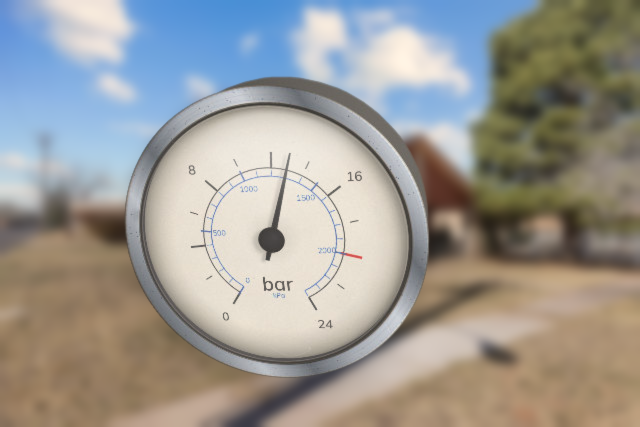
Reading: 13bar
